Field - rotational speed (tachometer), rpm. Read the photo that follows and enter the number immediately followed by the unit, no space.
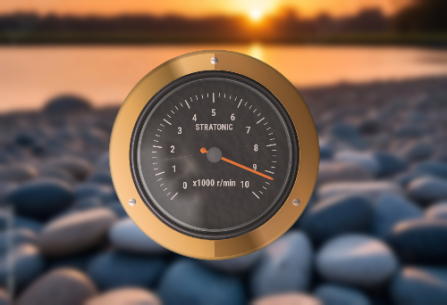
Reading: 9200rpm
